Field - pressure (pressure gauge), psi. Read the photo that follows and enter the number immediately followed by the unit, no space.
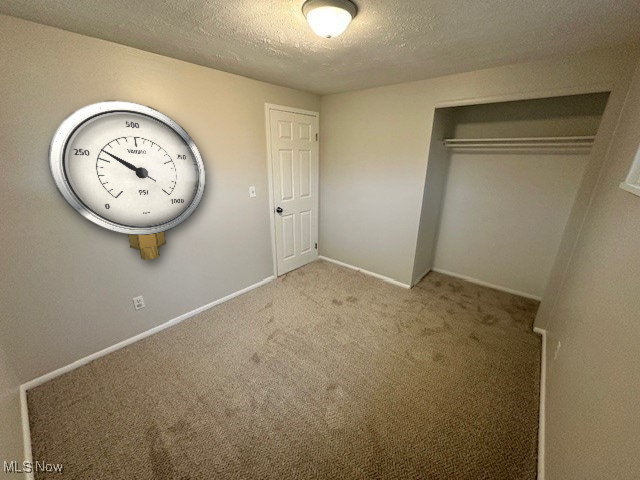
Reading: 300psi
